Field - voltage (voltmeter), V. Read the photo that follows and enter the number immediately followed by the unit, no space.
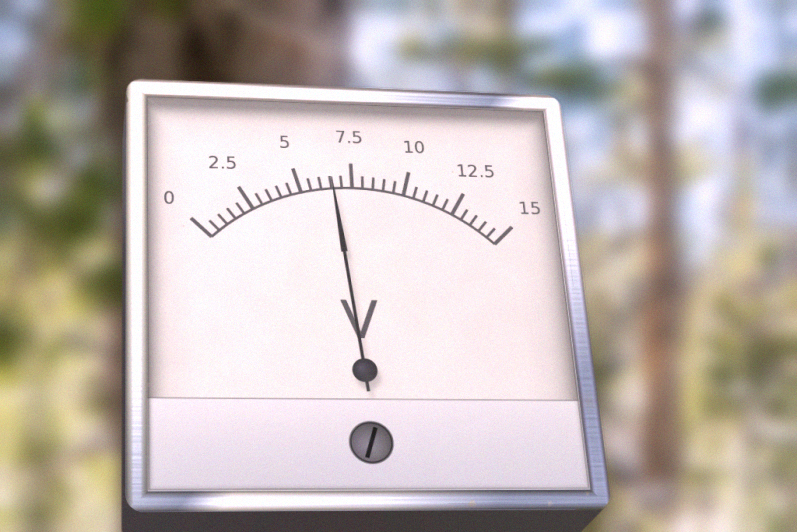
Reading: 6.5V
